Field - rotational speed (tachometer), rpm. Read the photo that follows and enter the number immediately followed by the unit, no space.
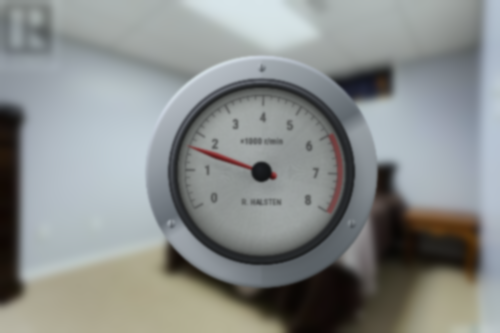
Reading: 1600rpm
